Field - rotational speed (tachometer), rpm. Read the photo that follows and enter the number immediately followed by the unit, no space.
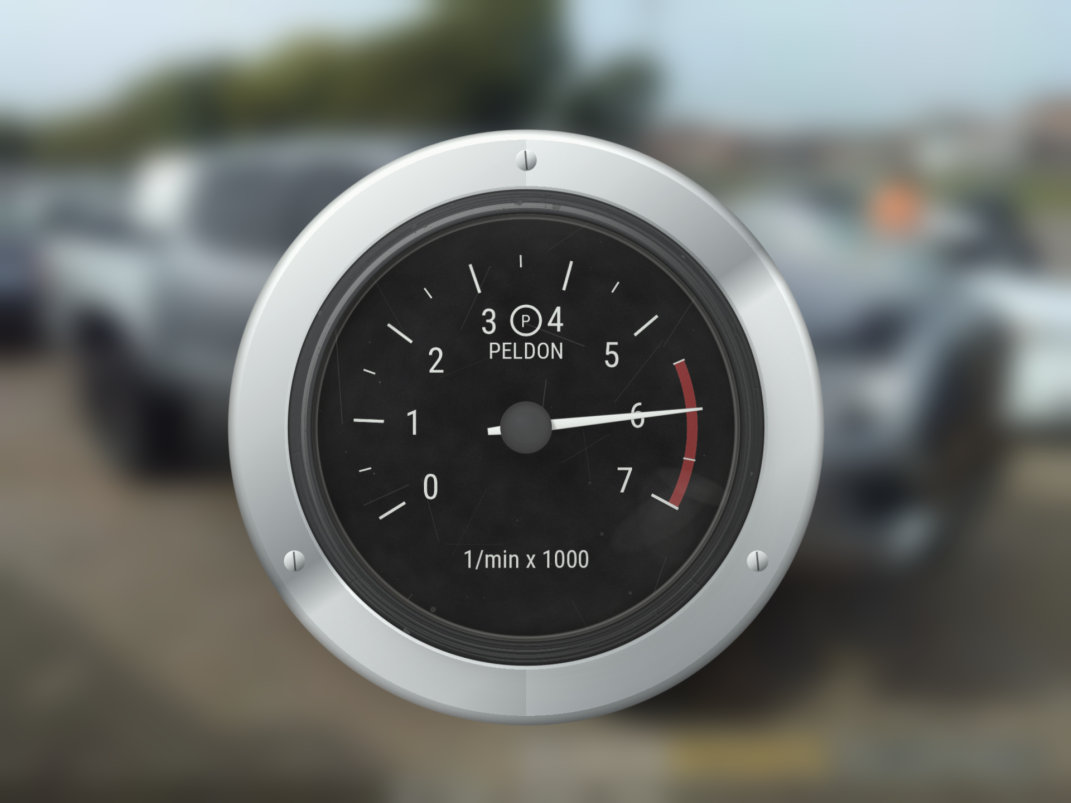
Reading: 6000rpm
